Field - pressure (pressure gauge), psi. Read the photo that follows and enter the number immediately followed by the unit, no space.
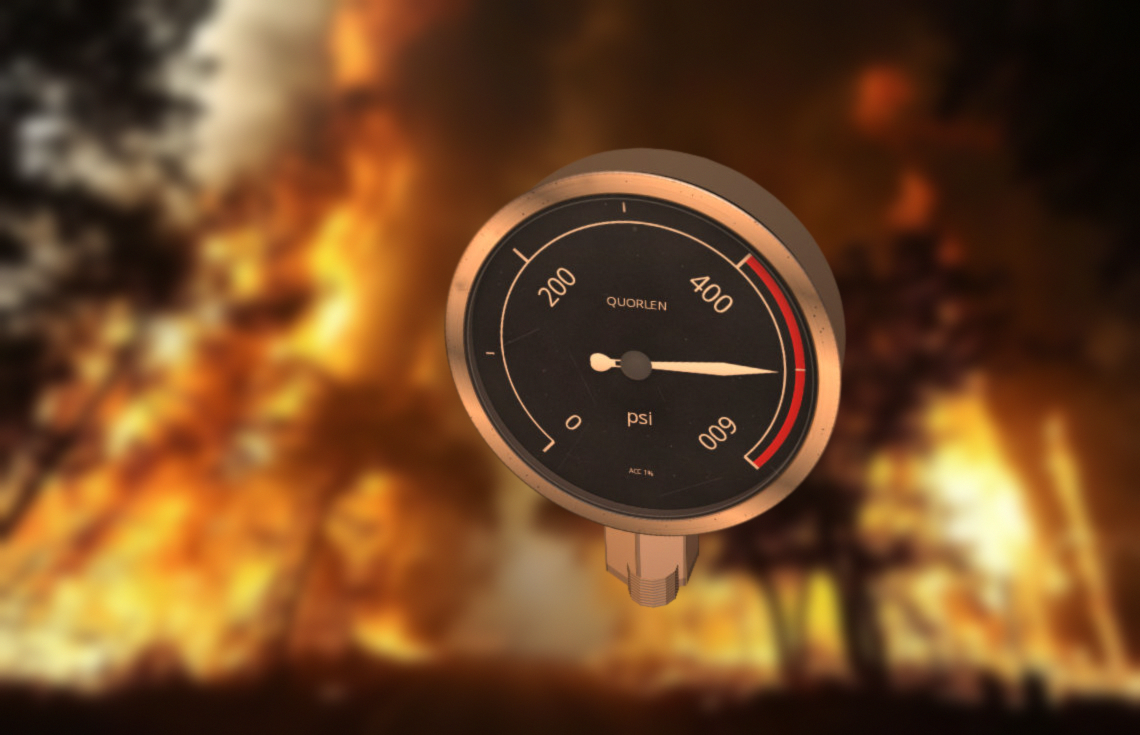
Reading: 500psi
